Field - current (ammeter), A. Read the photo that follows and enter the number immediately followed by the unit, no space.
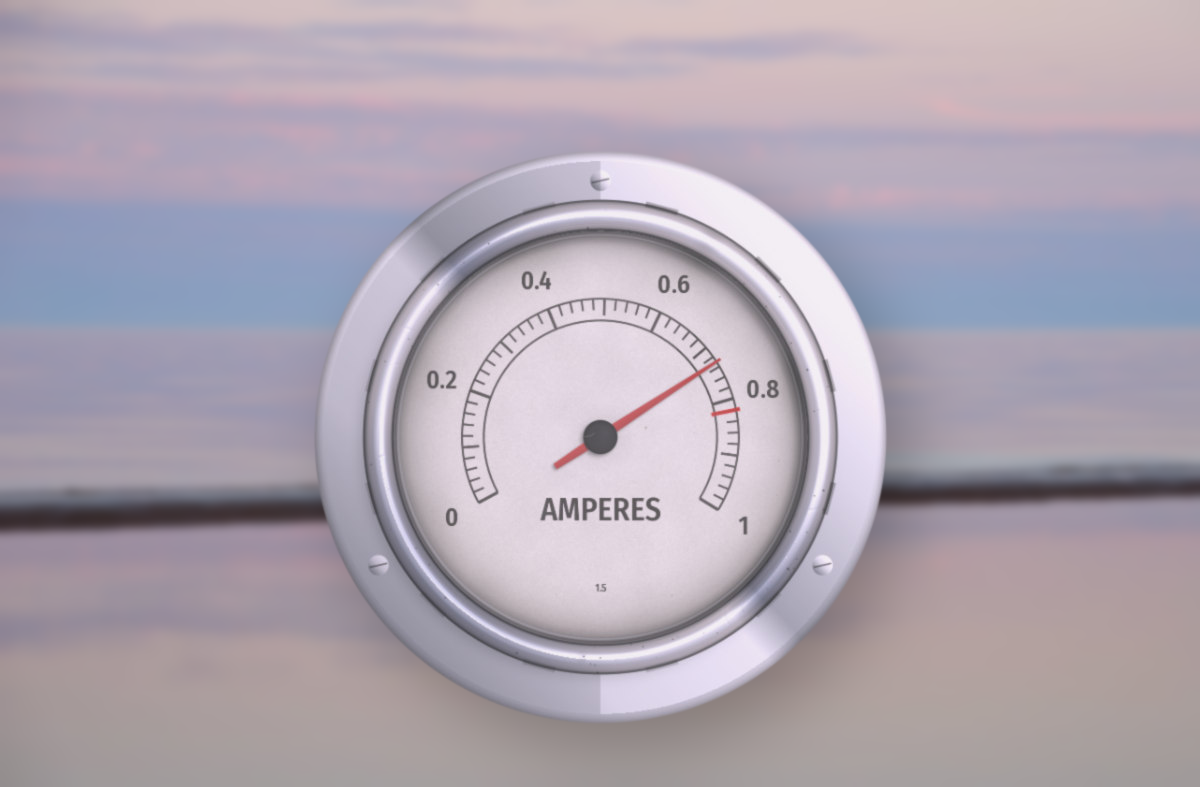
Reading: 0.73A
